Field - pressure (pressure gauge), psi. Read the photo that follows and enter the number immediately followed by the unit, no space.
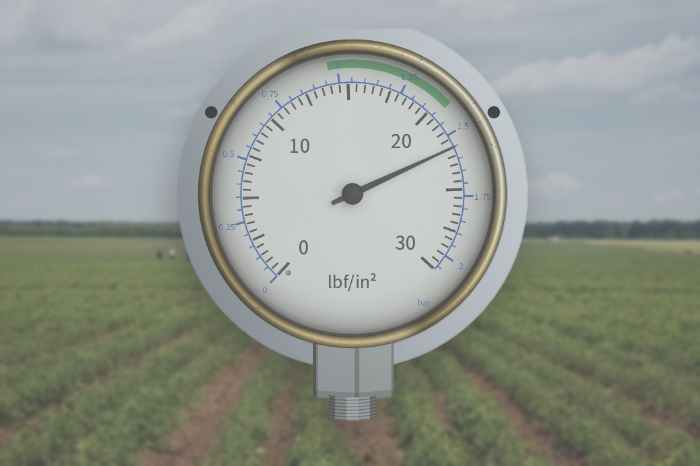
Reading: 22.5psi
